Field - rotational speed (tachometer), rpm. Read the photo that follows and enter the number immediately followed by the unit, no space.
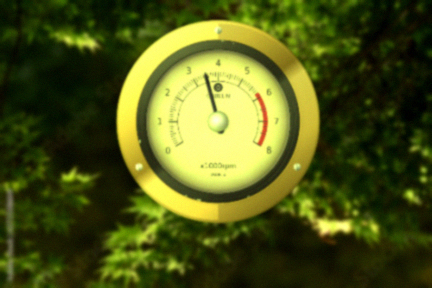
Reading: 3500rpm
